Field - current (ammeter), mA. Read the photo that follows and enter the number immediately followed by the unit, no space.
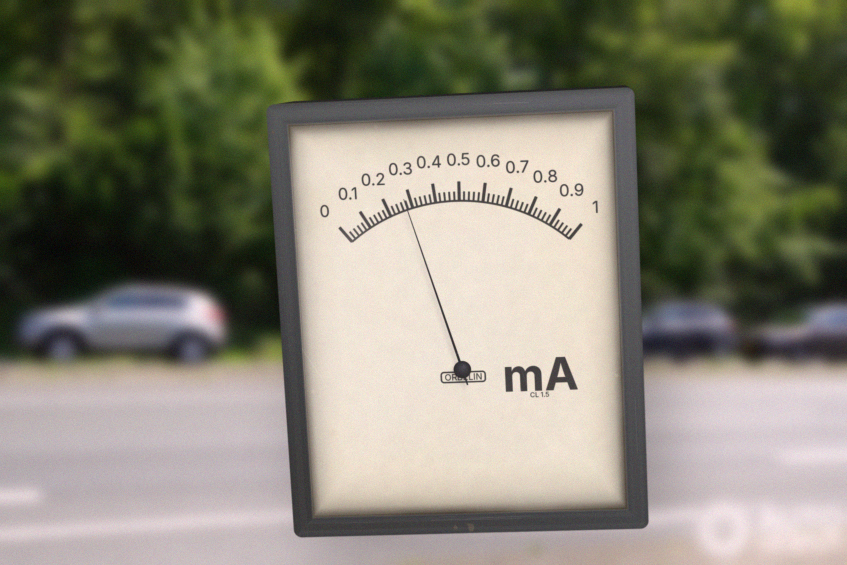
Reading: 0.28mA
